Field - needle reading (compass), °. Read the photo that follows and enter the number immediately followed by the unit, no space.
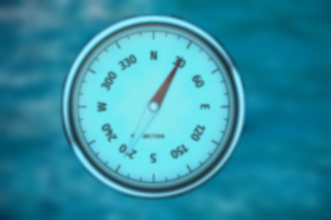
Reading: 30°
